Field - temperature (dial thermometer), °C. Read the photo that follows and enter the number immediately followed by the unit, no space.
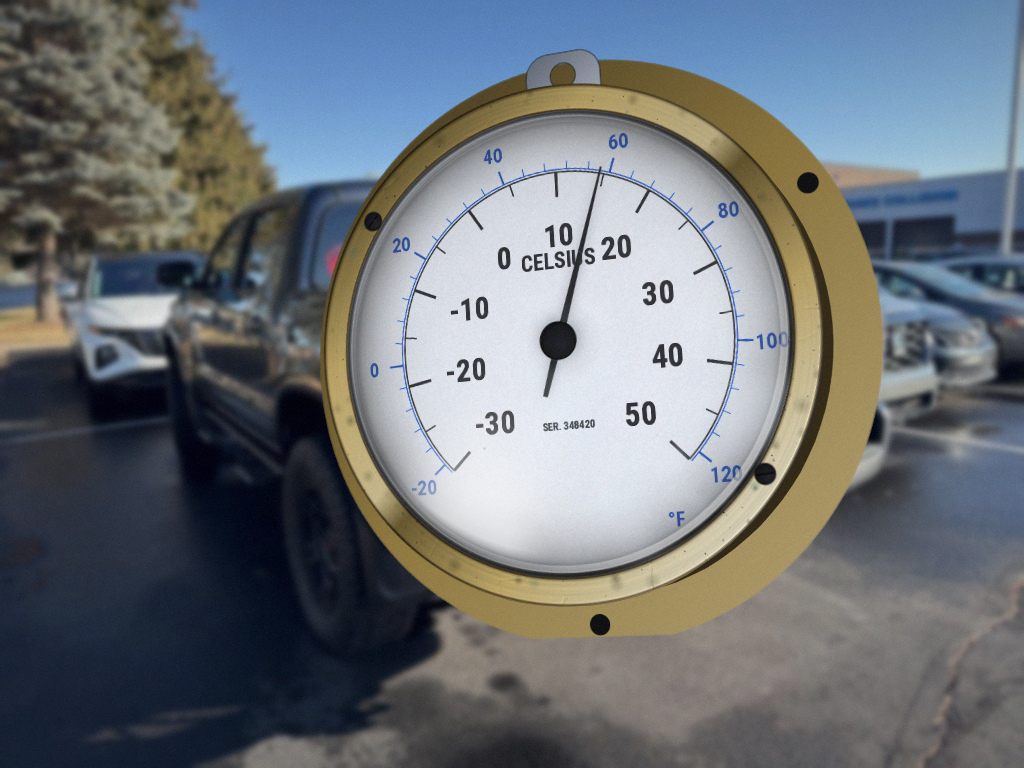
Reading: 15°C
